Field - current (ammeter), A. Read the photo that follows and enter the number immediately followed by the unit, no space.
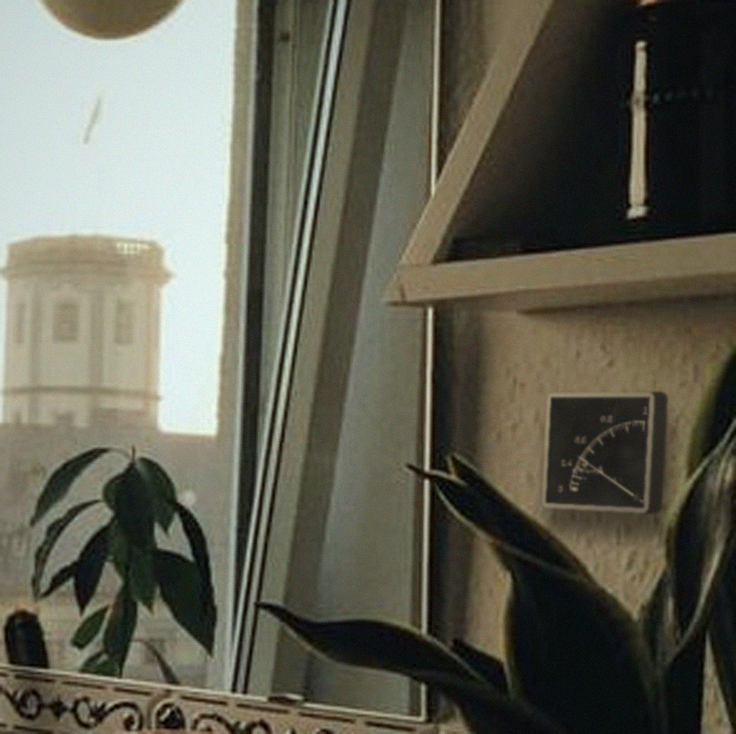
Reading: 0.5A
